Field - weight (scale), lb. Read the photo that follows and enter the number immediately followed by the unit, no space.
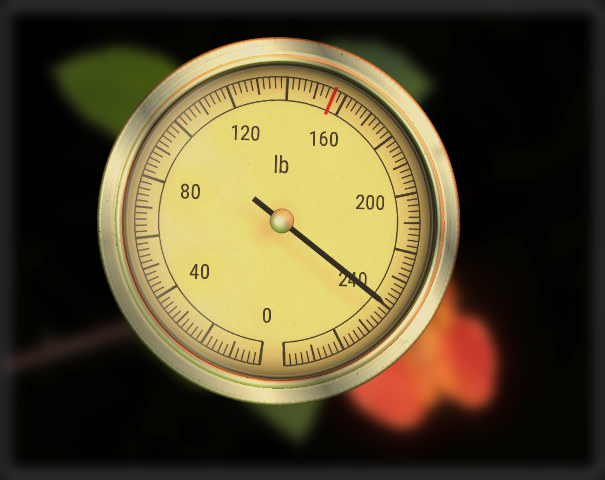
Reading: 240lb
